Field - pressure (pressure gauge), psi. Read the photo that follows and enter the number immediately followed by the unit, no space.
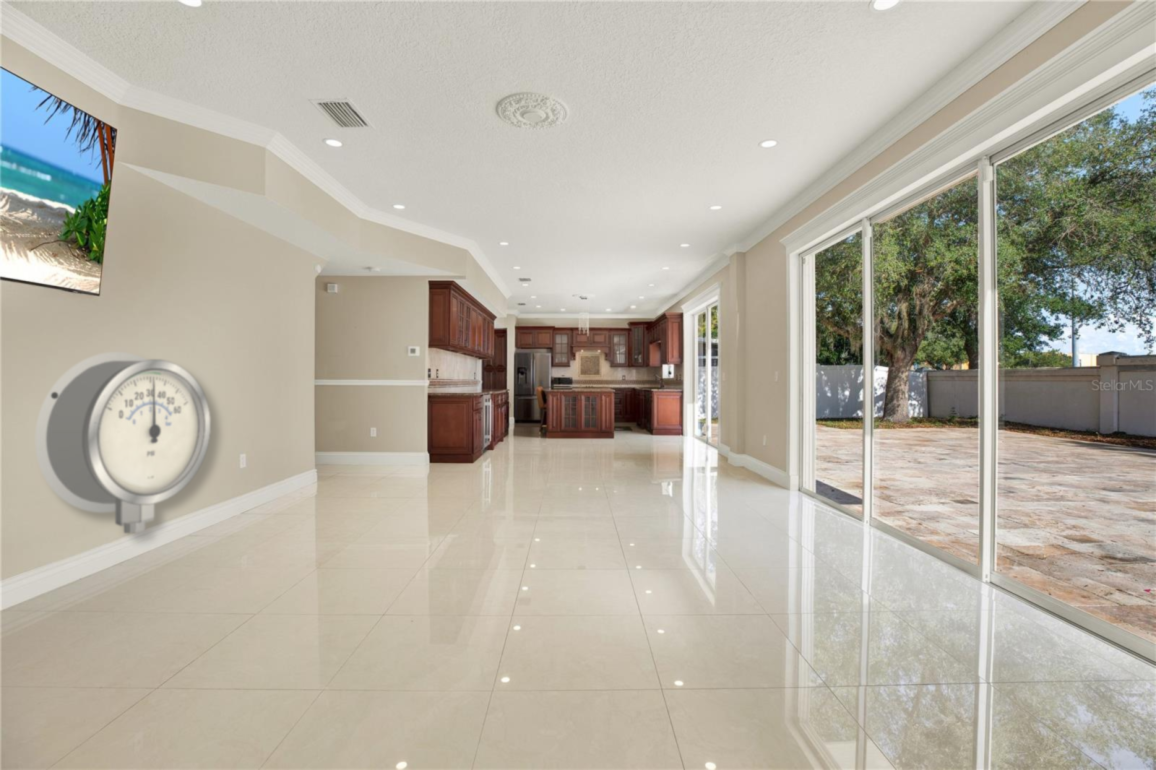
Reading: 30psi
